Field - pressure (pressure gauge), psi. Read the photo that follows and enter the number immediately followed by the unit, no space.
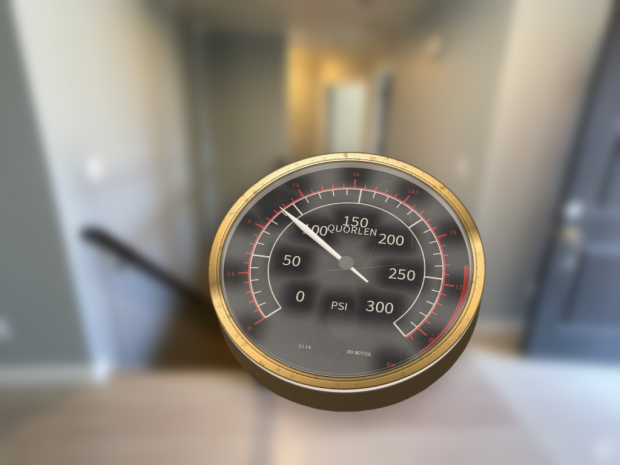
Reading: 90psi
